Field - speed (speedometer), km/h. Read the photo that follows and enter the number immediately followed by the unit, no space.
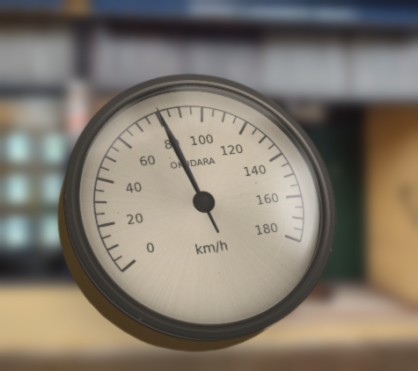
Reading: 80km/h
